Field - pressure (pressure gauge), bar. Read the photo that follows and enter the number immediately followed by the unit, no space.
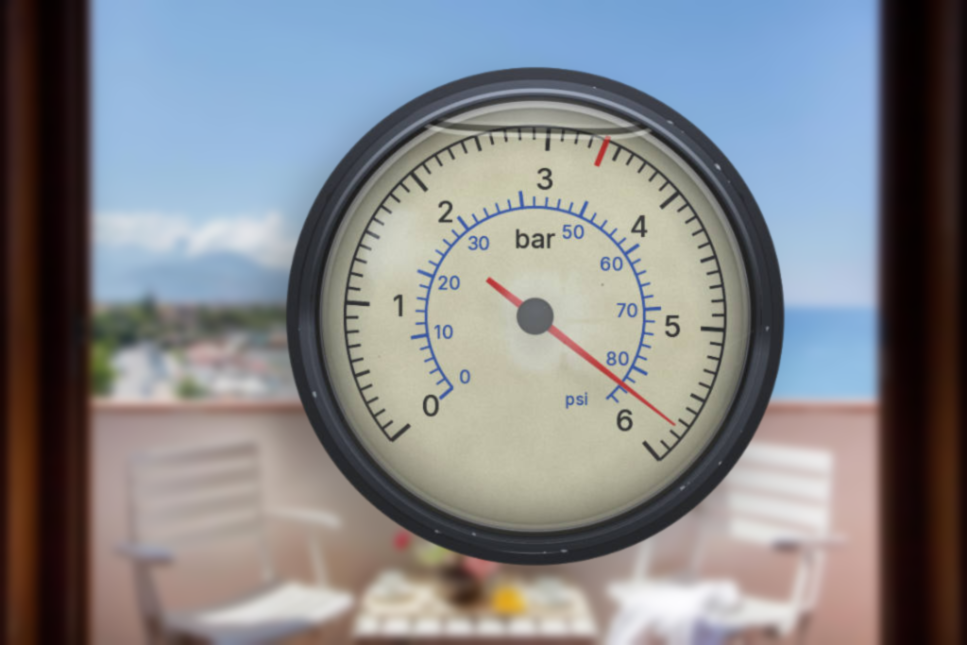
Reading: 5.75bar
